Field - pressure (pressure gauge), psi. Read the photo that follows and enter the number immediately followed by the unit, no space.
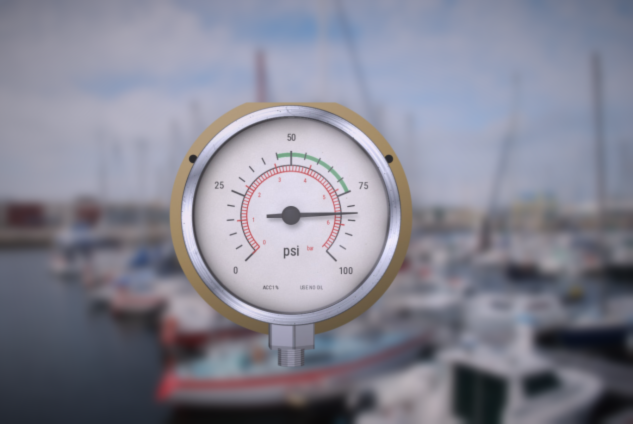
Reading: 82.5psi
